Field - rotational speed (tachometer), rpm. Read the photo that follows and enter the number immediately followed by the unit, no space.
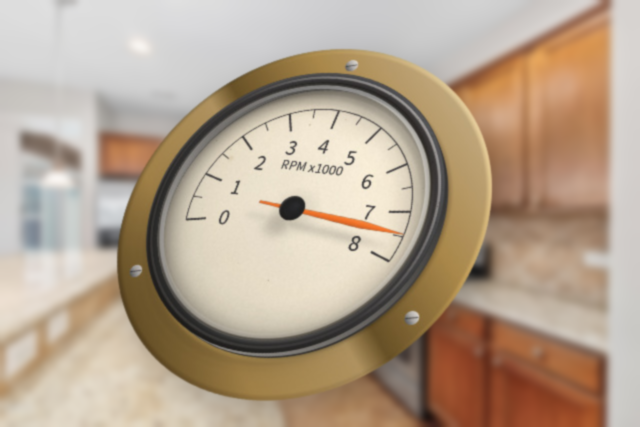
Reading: 7500rpm
